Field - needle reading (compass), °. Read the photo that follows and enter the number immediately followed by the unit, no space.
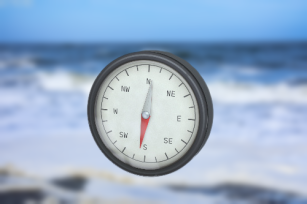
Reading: 187.5°
